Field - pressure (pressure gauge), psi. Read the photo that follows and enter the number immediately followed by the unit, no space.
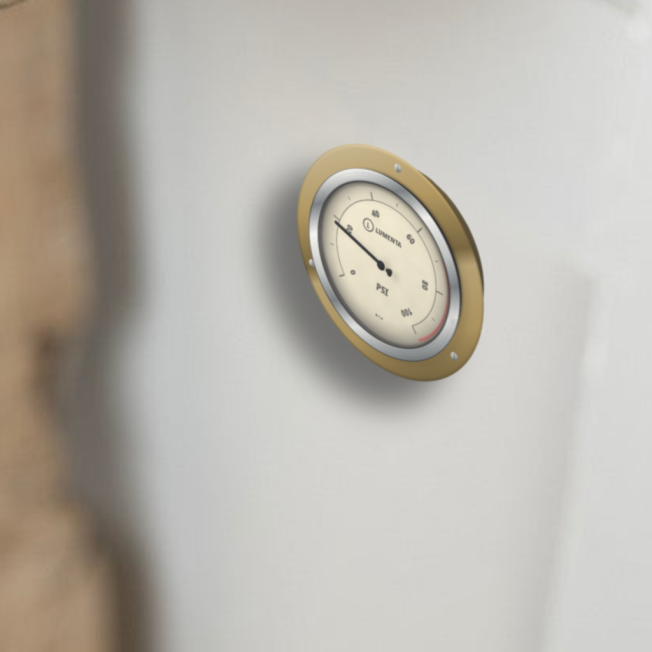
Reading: 20psi
